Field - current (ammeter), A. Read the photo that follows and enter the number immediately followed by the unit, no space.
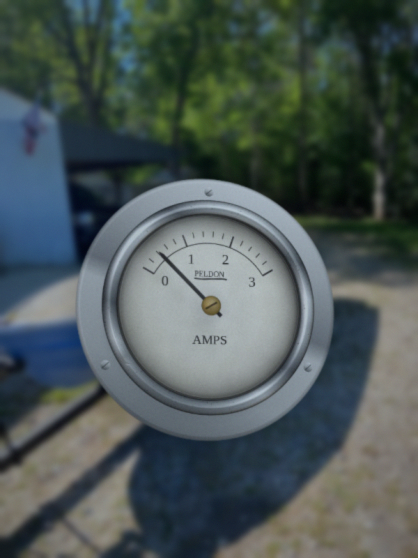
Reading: 0.4A
